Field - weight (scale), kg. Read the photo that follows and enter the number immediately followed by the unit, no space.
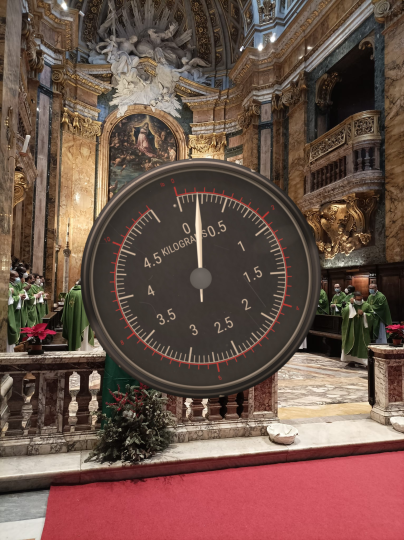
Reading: 0.2kg
